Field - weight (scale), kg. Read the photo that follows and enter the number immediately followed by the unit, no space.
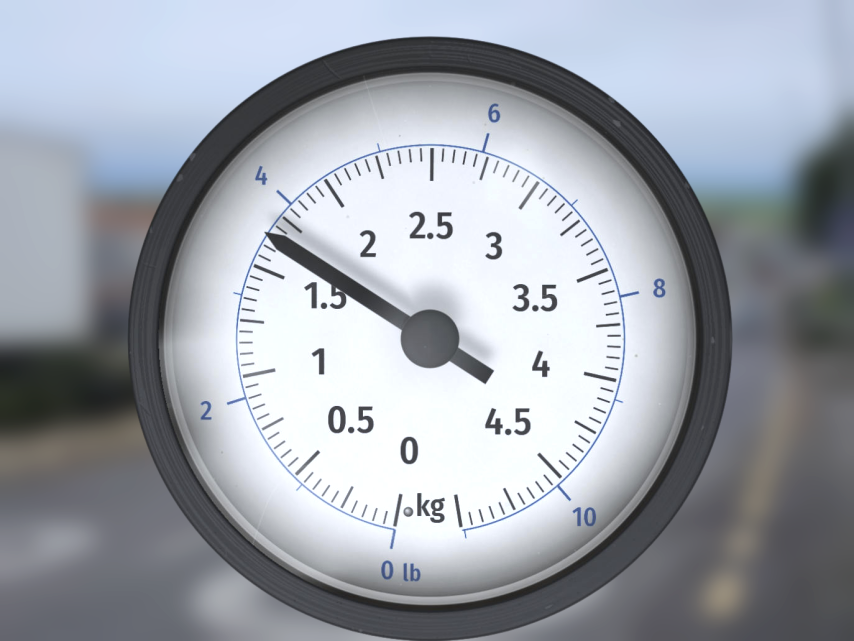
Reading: 1.65kg
